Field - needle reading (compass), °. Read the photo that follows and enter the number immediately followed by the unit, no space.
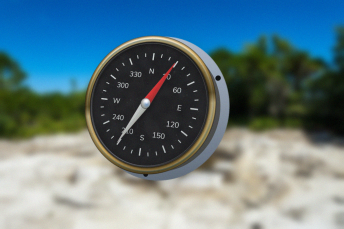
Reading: 30°
